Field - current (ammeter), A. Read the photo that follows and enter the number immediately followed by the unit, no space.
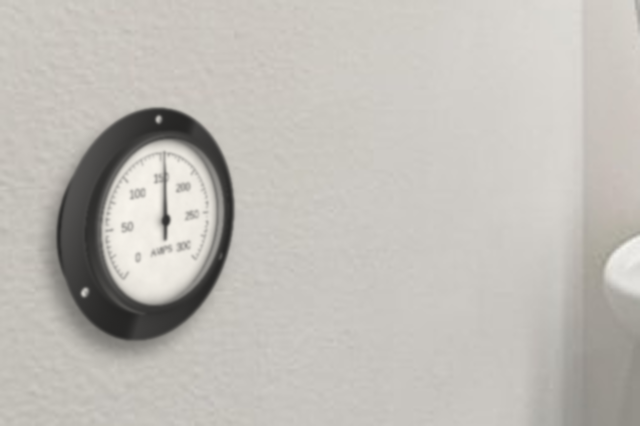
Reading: 150A
